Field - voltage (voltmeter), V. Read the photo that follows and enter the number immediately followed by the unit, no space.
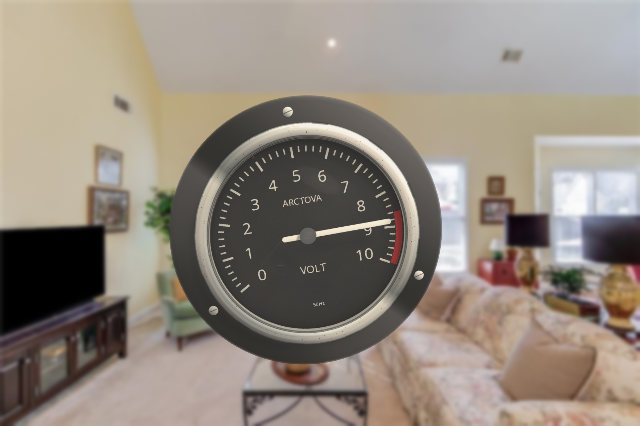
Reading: 8.8V
